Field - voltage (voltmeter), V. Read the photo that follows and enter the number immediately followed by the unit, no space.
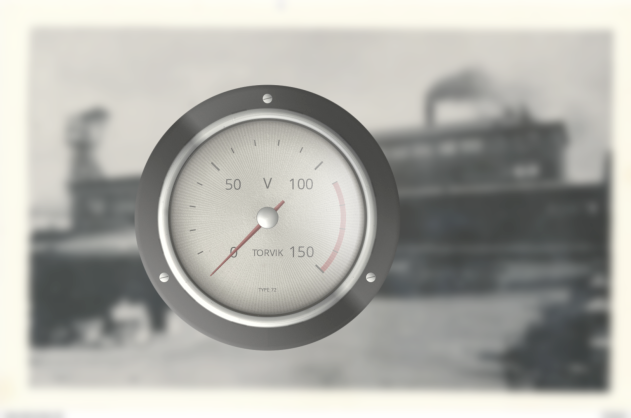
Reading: 0V
